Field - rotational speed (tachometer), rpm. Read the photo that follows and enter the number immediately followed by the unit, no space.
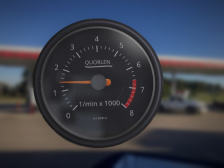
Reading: 1400rpm
